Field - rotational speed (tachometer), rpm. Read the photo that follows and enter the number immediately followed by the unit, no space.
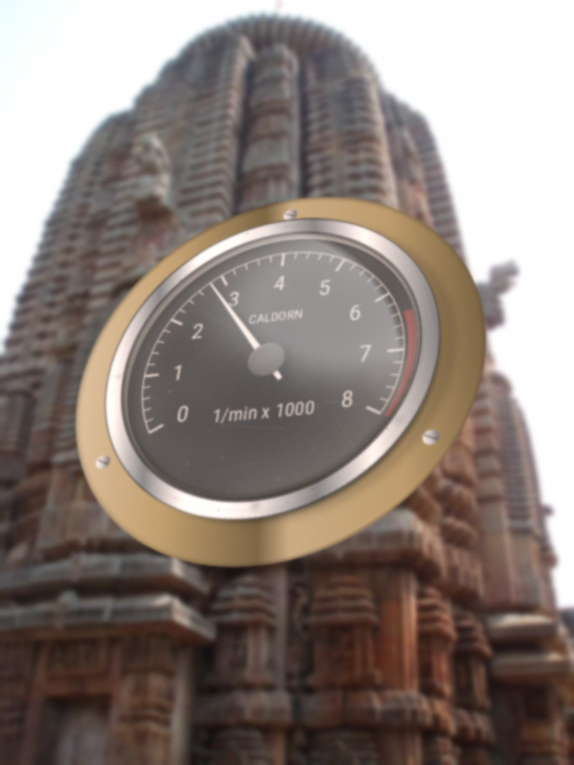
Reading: 2800rpm
